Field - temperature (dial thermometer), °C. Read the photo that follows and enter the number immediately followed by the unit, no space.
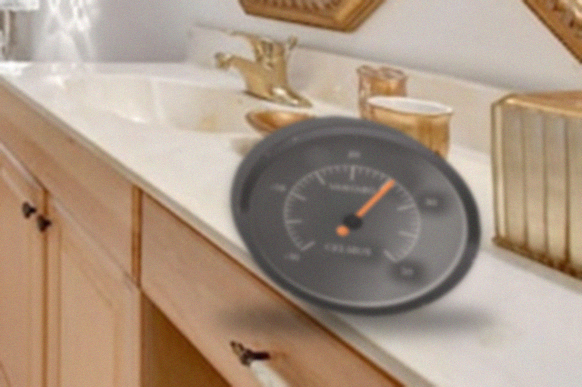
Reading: 20°C
